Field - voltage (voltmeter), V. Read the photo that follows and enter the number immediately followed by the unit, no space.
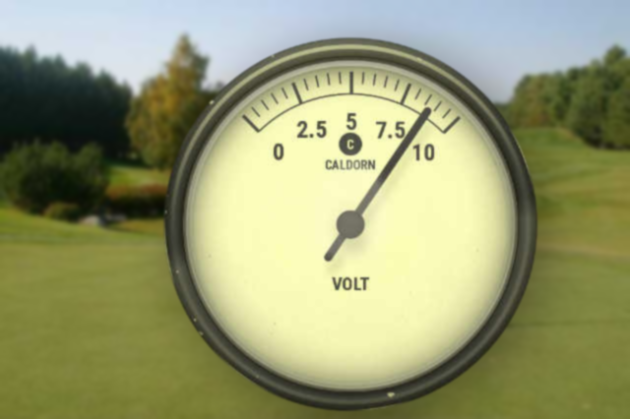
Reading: 8.75V
